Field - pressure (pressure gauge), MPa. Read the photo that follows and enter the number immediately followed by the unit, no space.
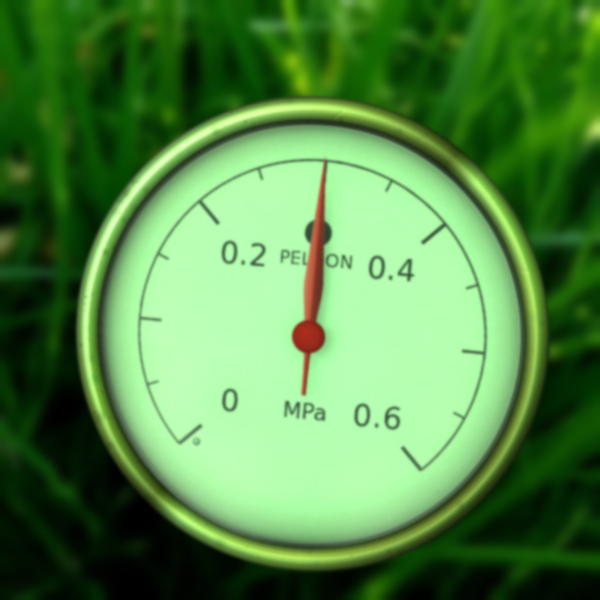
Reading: 0.3MPa
